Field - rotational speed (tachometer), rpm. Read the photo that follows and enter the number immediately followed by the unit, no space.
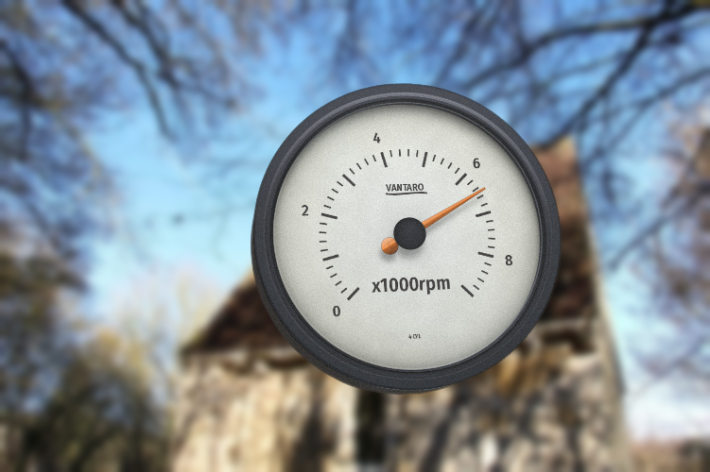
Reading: 6500rpm
